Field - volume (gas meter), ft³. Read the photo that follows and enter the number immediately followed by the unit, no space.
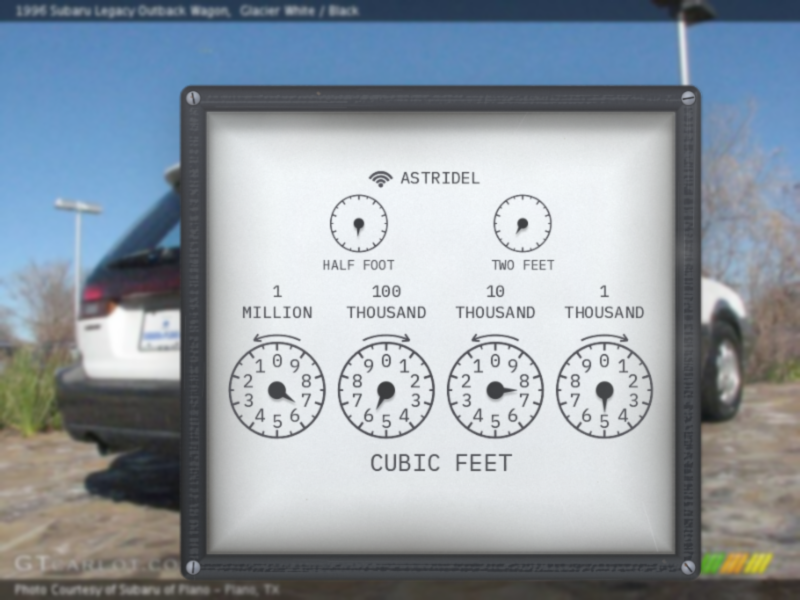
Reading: 657500ft³
